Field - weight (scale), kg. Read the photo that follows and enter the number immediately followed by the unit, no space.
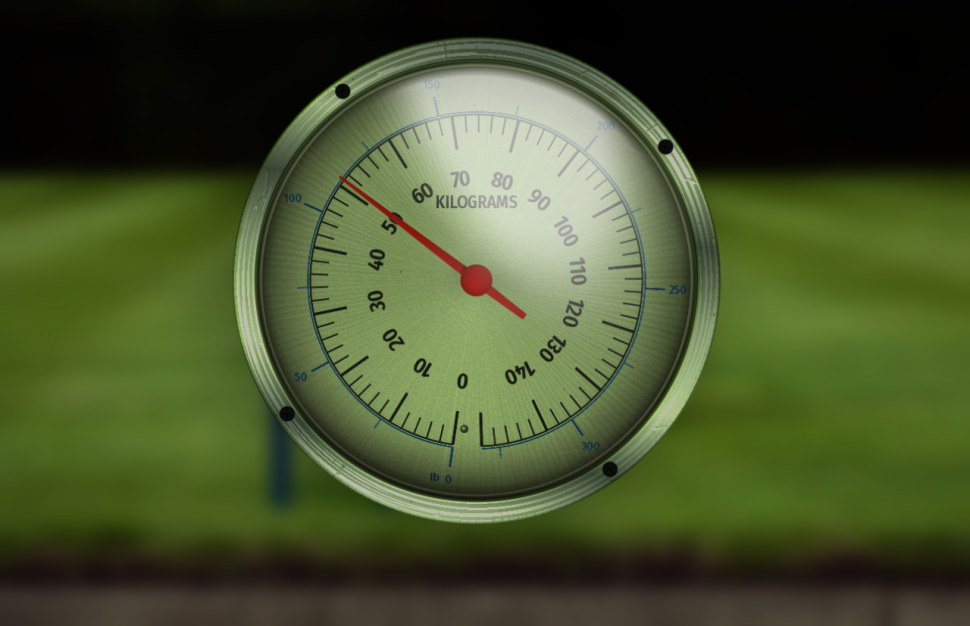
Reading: 51kg
